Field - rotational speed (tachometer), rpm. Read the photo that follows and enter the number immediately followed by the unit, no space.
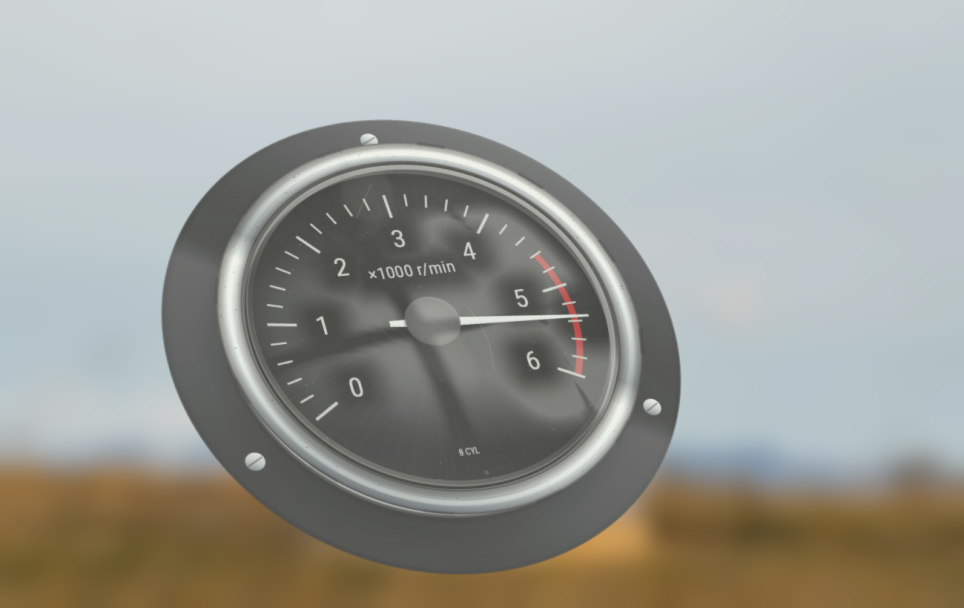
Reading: 5400rpm
